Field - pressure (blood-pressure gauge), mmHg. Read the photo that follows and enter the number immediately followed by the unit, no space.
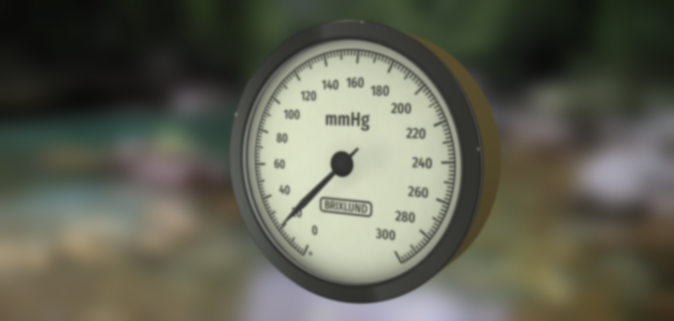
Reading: 20mmHg
